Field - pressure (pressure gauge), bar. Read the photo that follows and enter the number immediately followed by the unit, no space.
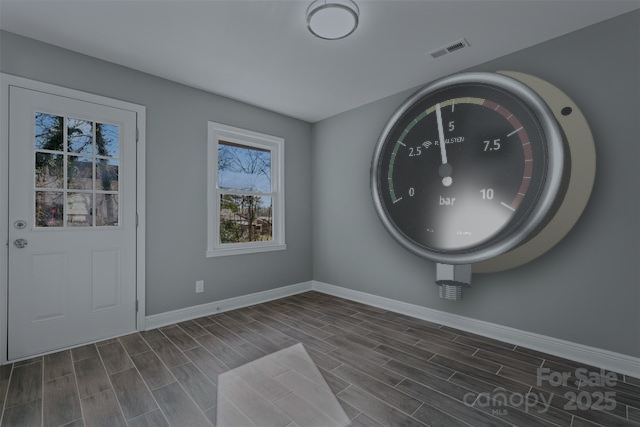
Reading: 4.5bar
